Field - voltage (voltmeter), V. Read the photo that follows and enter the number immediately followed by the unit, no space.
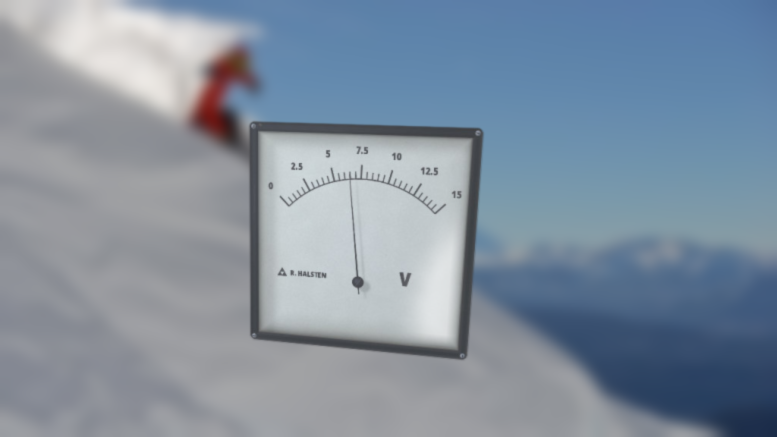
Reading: 6.5V
